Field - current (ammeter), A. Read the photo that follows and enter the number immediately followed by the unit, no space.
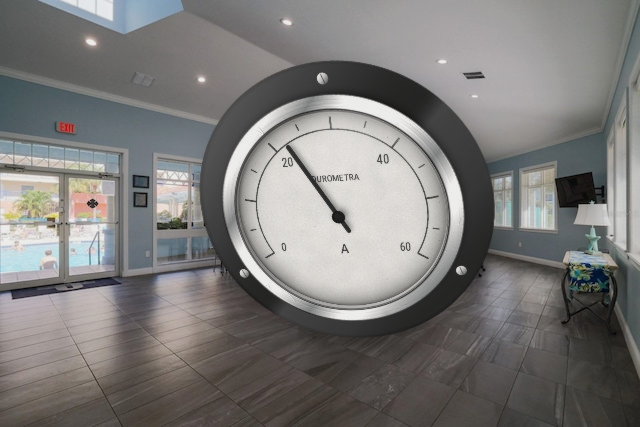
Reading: 22.5A
